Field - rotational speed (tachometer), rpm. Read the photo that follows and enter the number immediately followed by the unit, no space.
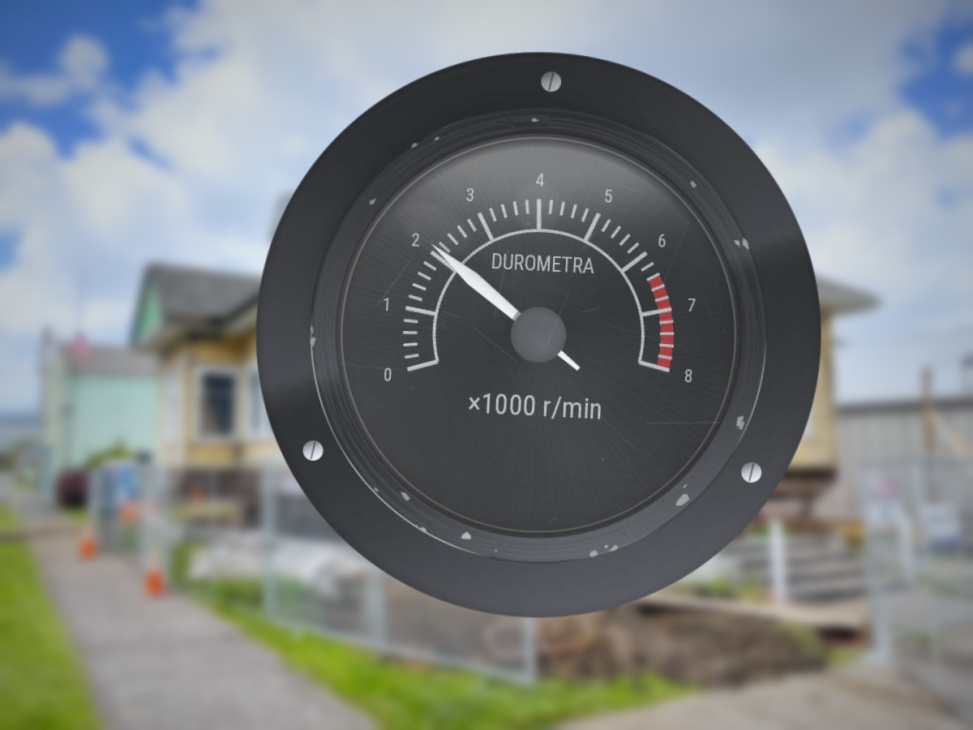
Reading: 2100rpm
